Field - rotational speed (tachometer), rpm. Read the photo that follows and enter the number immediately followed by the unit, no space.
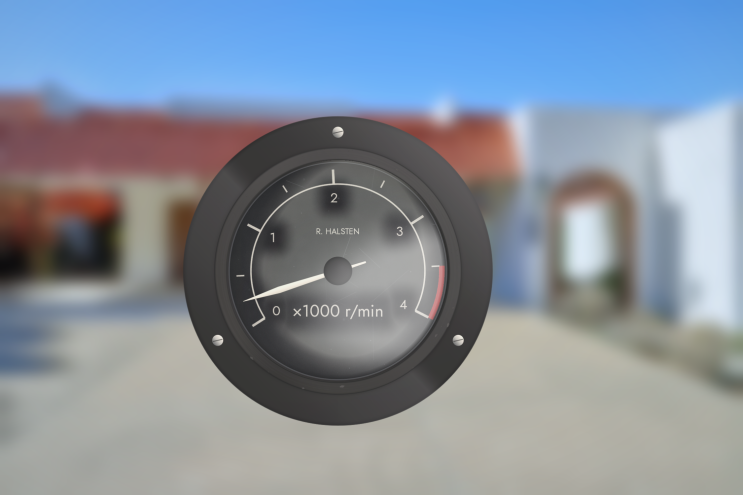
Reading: 250rpm
